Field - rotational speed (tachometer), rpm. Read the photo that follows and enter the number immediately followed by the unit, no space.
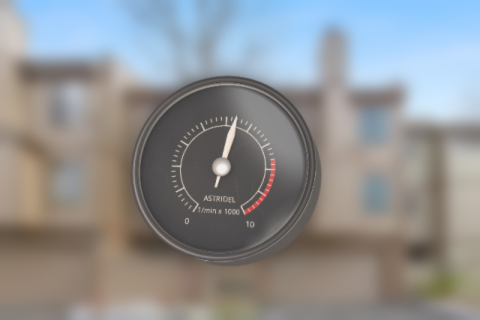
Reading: 5400rpm
